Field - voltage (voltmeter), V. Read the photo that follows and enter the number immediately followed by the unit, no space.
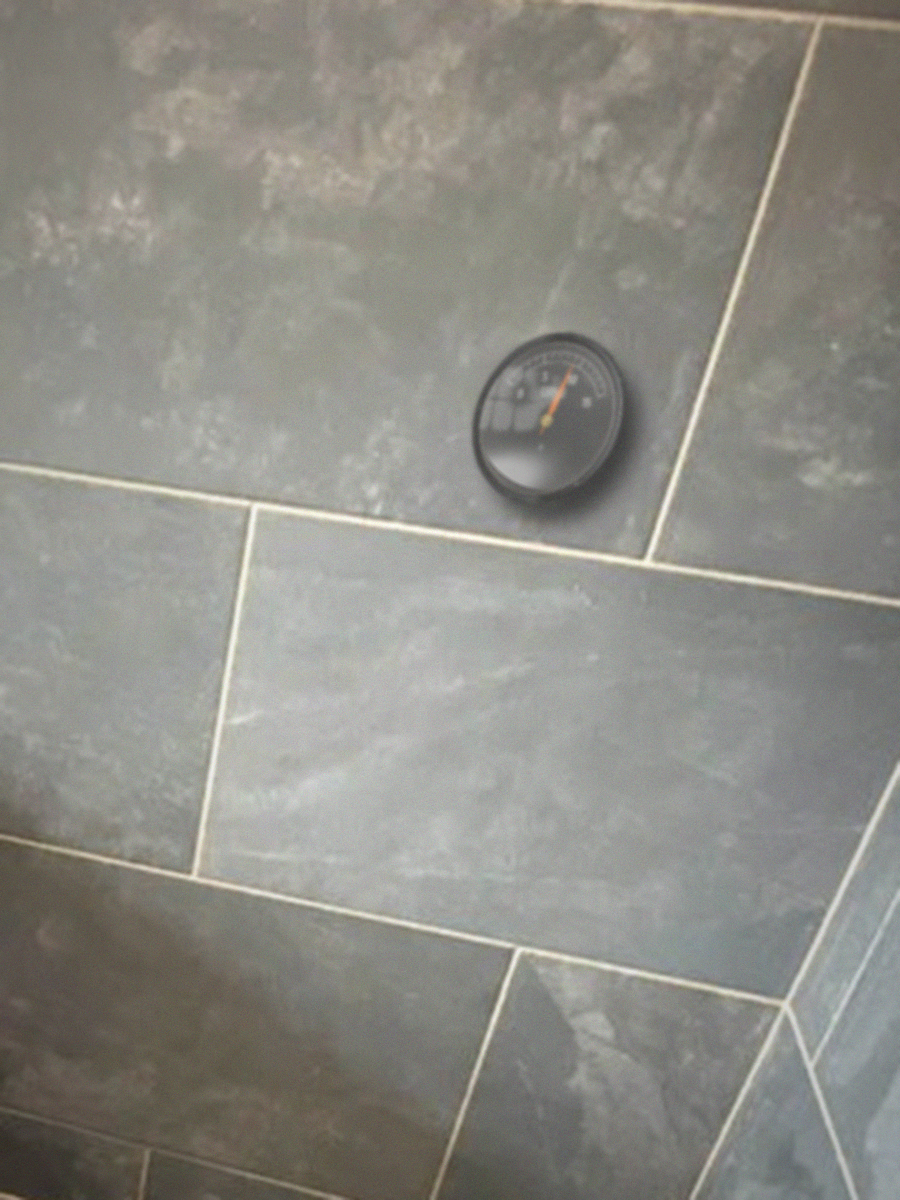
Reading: 9V
